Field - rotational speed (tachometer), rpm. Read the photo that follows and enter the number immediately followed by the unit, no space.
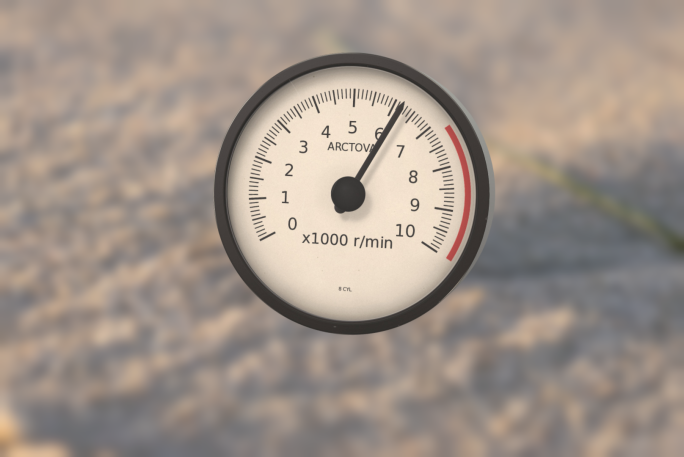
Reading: 6200rpm
